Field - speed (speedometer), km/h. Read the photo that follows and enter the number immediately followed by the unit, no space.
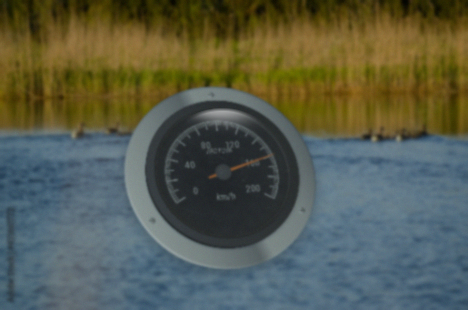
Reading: 160km/h
